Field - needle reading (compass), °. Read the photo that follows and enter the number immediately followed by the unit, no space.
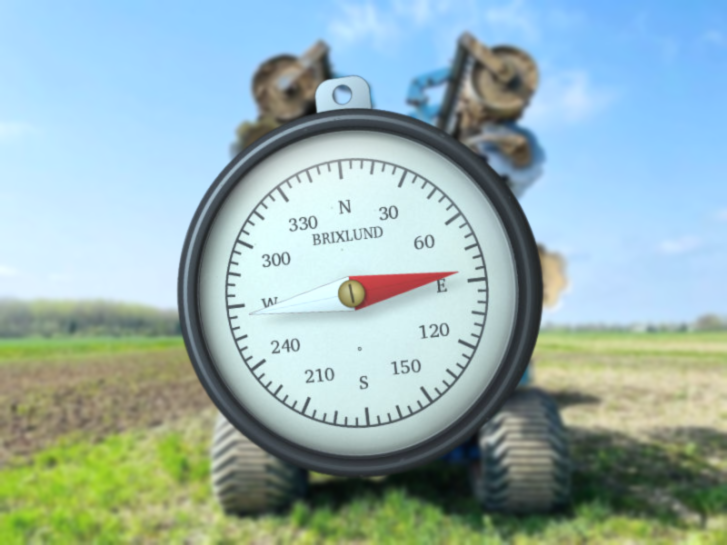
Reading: 85°
